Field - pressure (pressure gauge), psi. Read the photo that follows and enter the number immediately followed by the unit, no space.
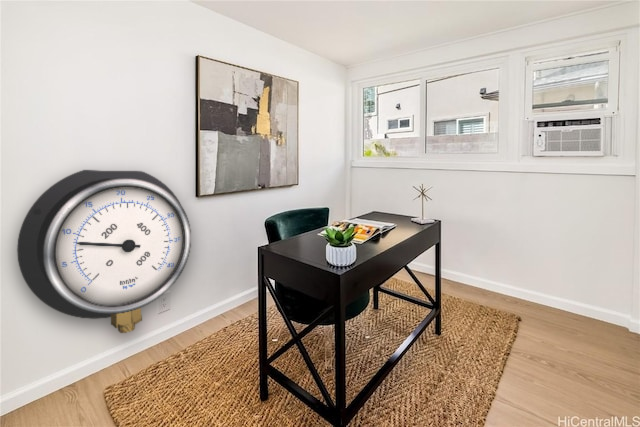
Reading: 120psi
